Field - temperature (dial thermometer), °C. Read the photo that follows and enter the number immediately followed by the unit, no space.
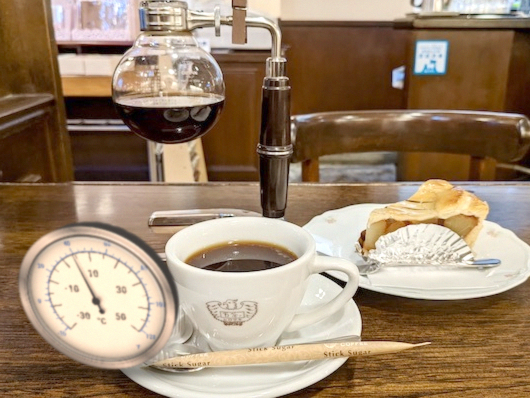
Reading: 5°C
